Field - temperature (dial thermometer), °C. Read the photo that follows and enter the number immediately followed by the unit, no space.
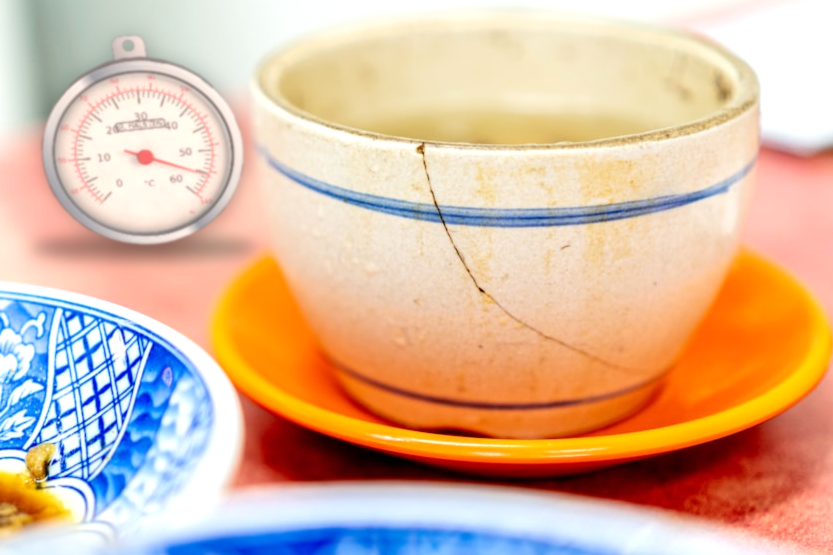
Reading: 55°C
